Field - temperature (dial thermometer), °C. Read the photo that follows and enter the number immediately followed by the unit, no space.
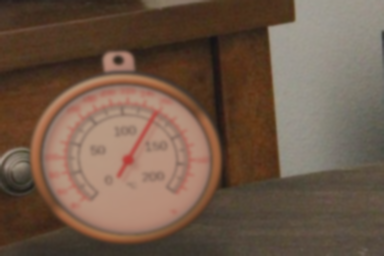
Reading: 125°C
